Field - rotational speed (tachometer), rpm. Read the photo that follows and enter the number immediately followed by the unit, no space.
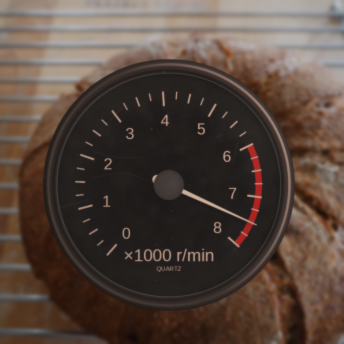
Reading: 7500rpm
